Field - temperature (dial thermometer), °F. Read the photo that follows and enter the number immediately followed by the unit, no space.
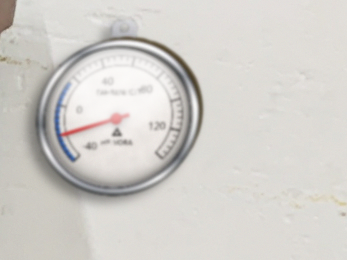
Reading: -20°F
